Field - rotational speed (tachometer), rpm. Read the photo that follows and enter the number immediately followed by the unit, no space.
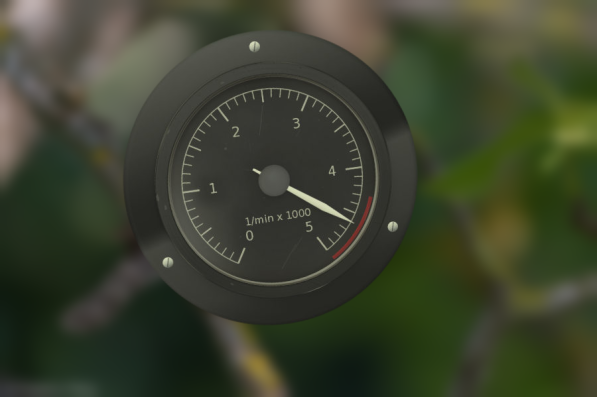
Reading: 4600rpm
